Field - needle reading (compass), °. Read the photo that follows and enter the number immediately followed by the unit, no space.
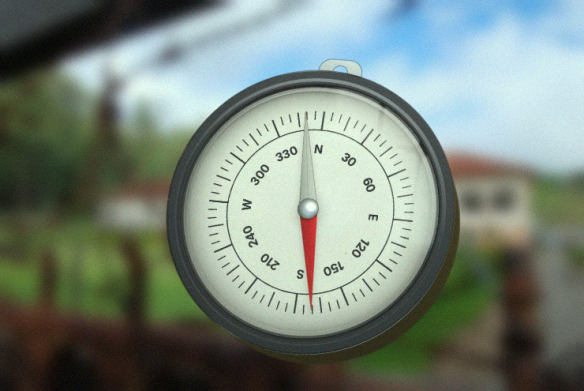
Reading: 170°
